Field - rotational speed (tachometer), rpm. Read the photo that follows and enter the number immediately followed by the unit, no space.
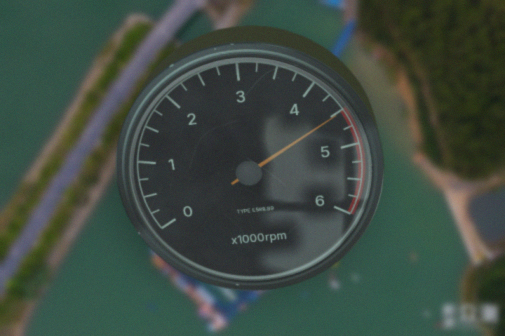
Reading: 4500rpm
